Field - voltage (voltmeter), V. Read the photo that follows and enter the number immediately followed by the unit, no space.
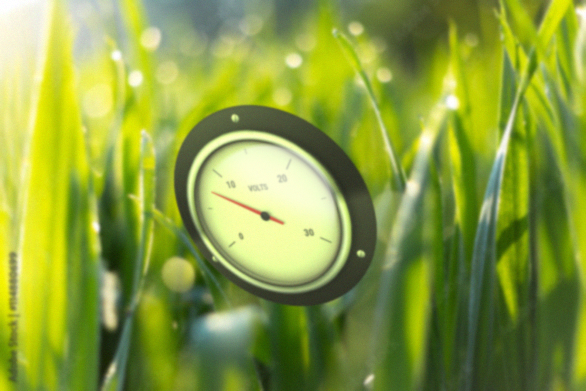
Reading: 7.5V
